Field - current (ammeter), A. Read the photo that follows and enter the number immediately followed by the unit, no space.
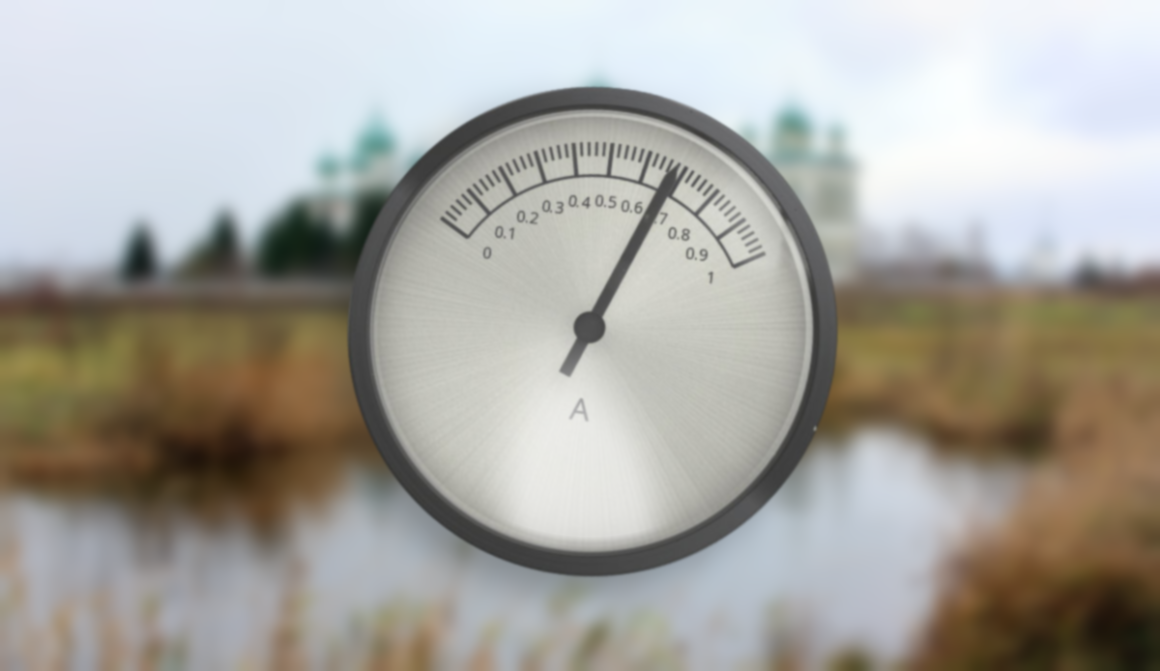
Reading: 0.68A
